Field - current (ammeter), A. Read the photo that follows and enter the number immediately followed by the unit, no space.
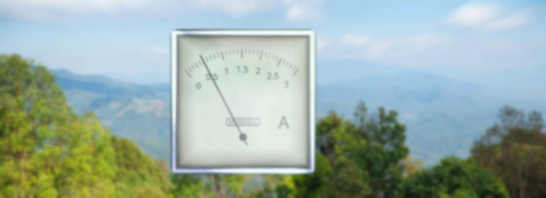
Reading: 0.5A
